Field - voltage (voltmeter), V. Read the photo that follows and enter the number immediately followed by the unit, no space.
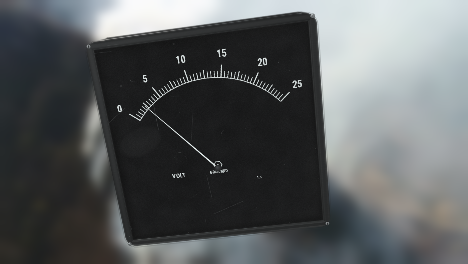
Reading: 2.5V
